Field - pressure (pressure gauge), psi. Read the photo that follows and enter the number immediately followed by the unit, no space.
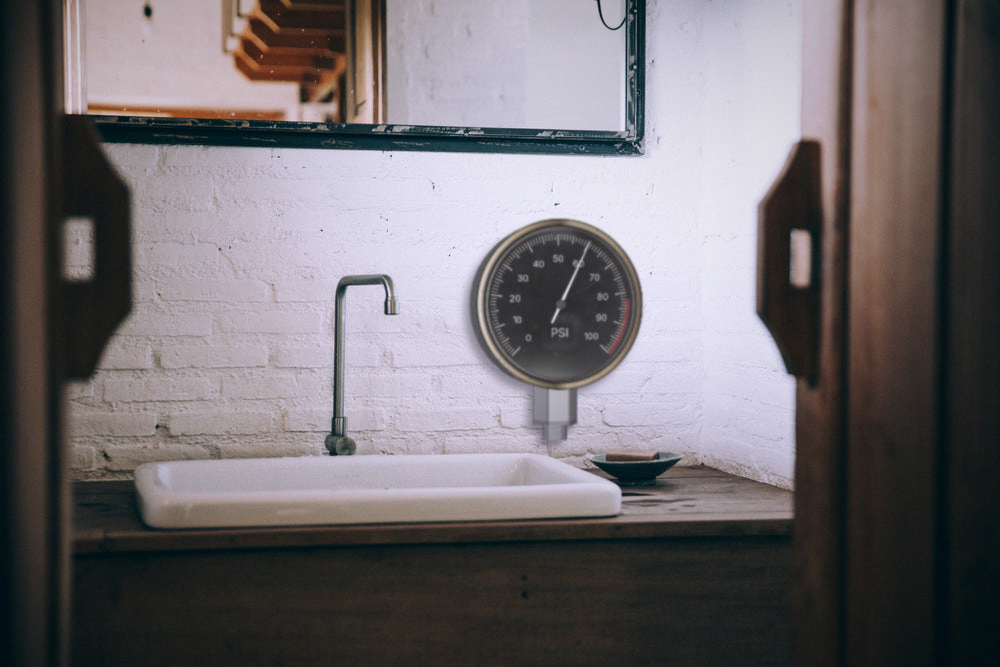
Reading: 60psi
